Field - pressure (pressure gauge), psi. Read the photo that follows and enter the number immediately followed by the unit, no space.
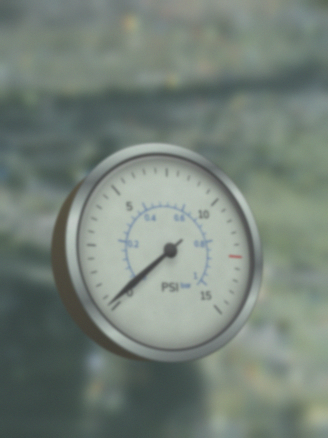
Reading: 0.25psi
